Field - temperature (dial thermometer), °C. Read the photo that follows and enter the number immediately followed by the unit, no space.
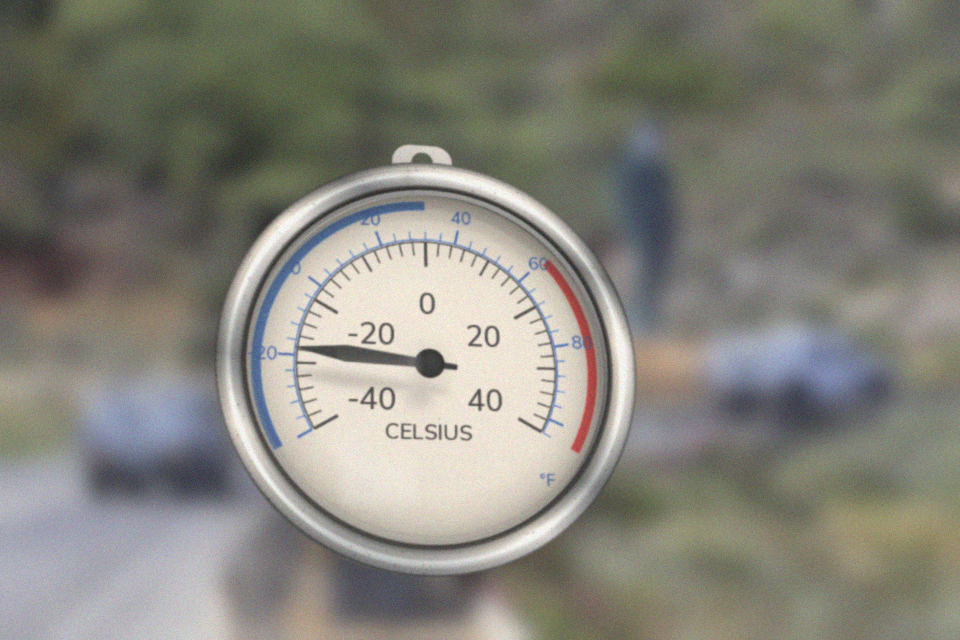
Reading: -28°C
